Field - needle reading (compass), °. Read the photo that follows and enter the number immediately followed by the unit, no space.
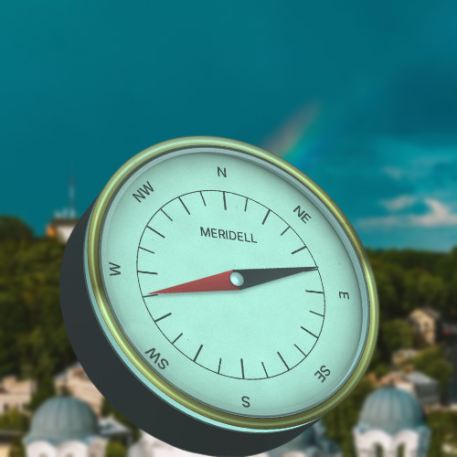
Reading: 255°
